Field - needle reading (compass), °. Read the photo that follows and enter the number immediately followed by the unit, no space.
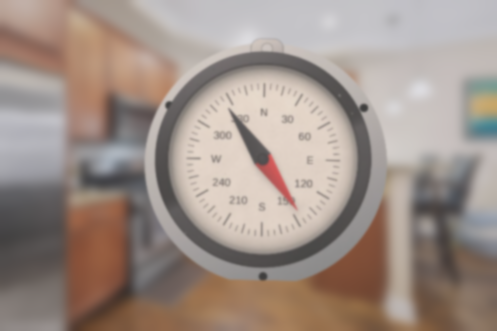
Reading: 145°
